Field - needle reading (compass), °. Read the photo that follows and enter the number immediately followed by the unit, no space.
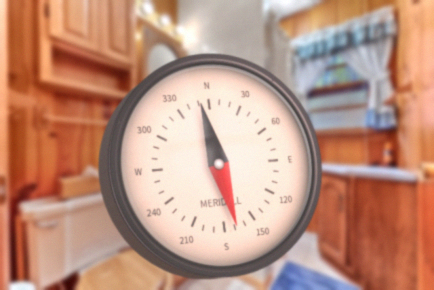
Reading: 170°
